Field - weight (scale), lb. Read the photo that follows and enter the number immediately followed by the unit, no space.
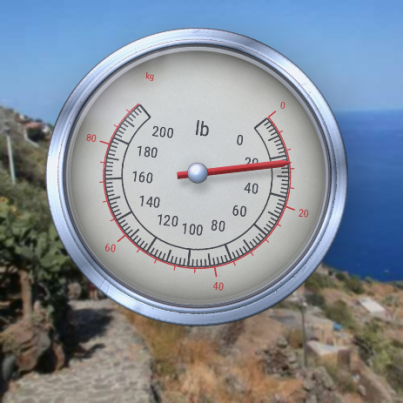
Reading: 24lb
